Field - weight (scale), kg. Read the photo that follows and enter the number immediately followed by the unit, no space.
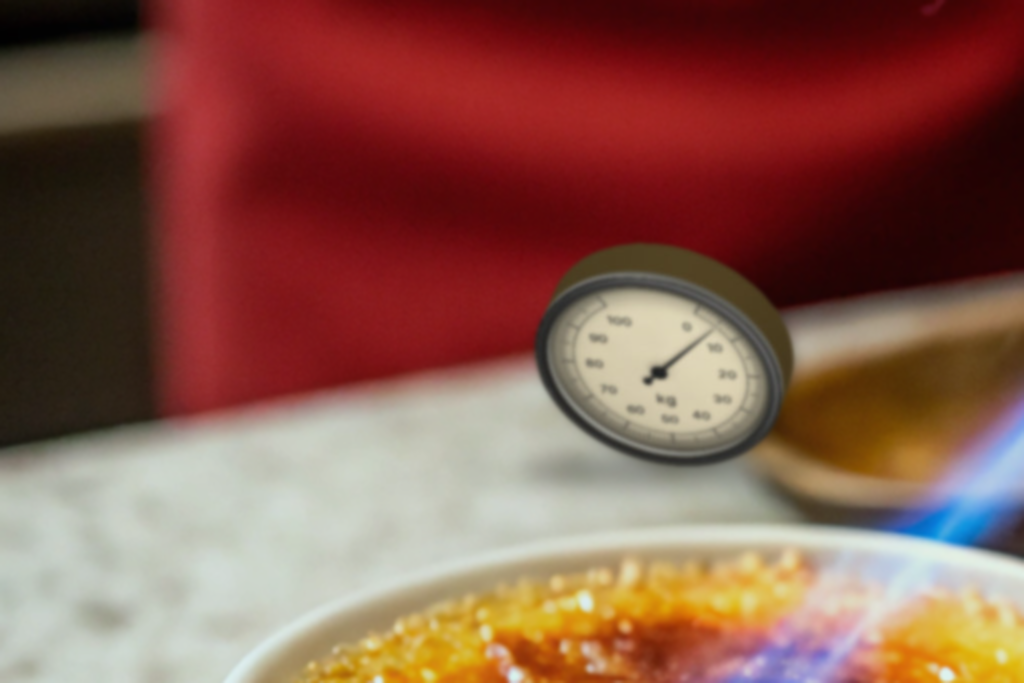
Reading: 5kg
